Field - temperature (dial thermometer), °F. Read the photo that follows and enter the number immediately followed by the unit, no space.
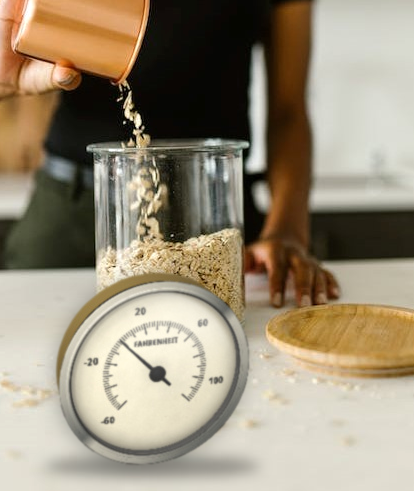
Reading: 0°F
